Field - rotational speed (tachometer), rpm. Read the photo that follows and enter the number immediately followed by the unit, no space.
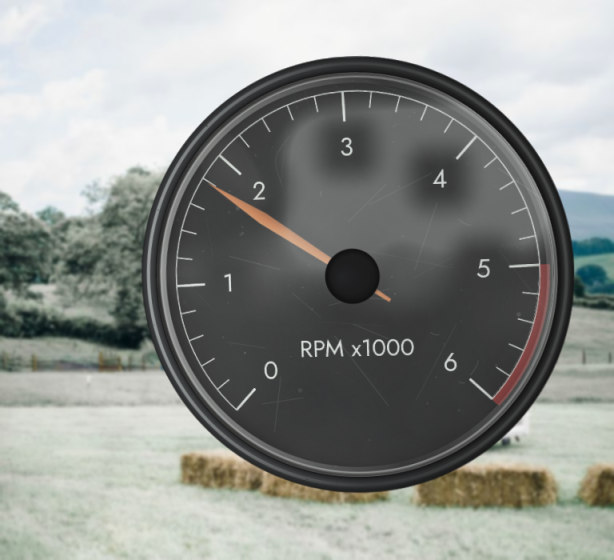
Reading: 1800rpm
